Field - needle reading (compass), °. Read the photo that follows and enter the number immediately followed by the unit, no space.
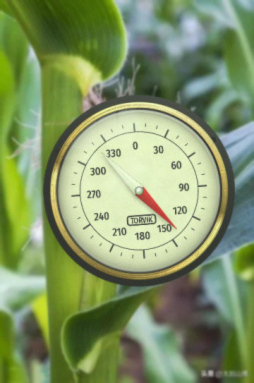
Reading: 140°
